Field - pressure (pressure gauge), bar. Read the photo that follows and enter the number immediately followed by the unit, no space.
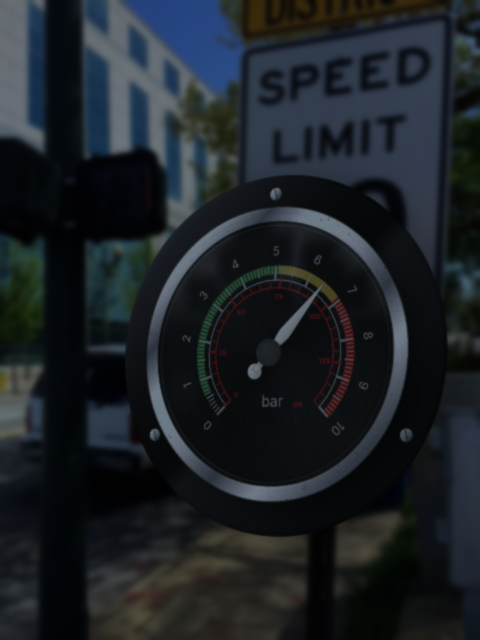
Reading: 6.5bar
